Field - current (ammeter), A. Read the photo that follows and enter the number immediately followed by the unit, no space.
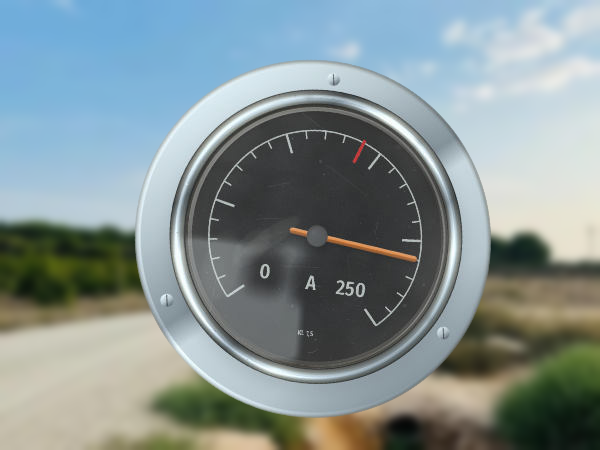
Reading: 210A
